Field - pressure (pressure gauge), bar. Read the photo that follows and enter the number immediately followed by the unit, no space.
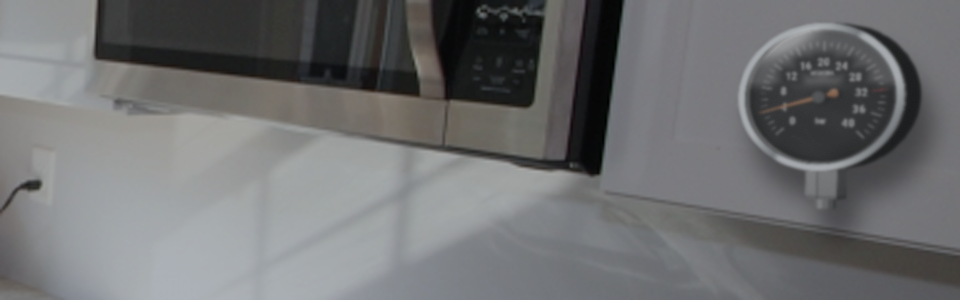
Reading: 4bar
